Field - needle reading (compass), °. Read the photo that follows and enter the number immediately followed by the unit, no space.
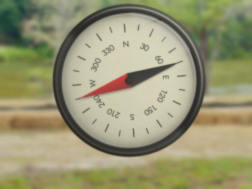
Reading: 255°
